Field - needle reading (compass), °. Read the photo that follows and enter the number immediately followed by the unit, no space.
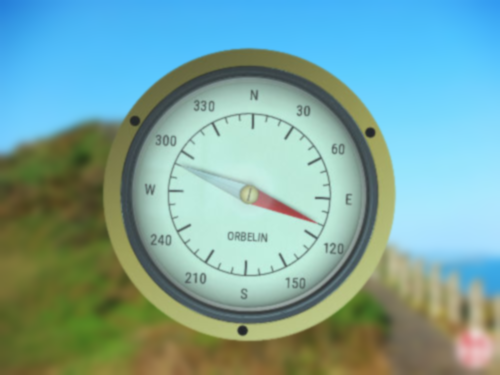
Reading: 110°
